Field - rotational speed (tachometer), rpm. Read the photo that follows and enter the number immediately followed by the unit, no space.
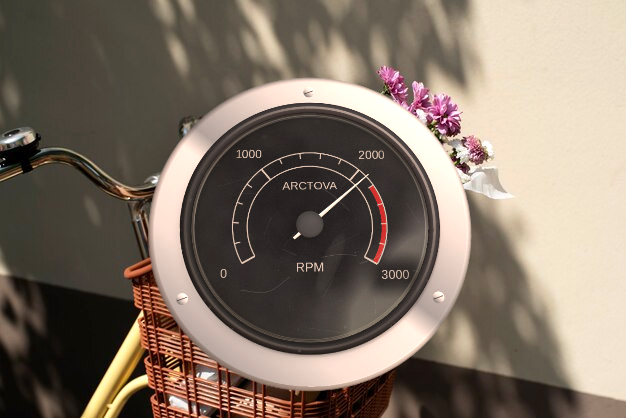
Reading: 2100rpm
